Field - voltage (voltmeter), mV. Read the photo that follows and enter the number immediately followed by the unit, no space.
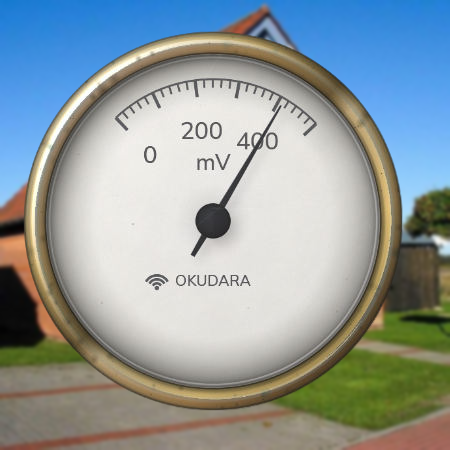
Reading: 410mV
